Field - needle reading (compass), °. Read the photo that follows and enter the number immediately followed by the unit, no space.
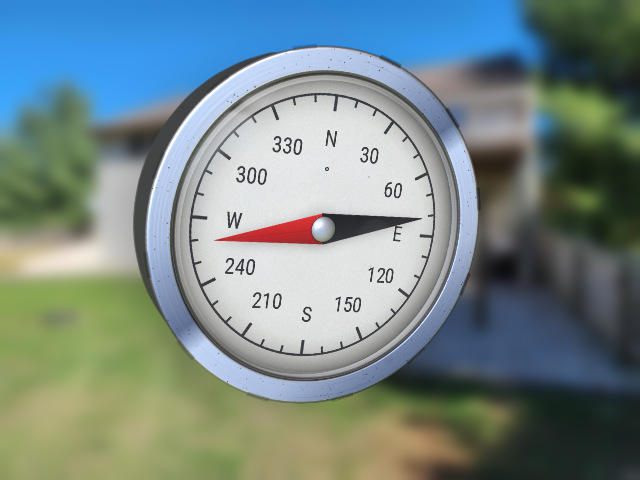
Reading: 260°
